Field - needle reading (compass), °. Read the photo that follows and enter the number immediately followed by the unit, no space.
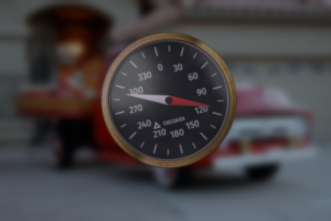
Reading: 112.5°
